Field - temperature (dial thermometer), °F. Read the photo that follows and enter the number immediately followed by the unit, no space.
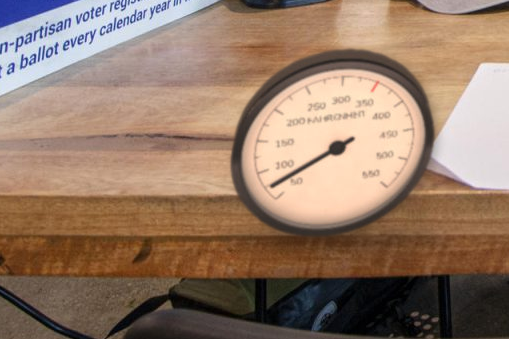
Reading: 75°F
